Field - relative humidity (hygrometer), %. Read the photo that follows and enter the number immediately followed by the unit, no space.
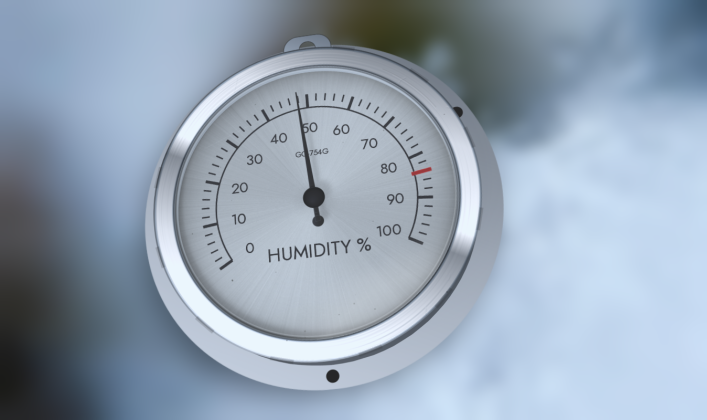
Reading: 48%
